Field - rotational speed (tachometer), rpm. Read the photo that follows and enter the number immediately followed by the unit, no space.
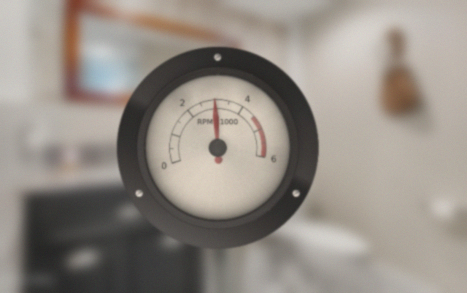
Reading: 3000rpm
